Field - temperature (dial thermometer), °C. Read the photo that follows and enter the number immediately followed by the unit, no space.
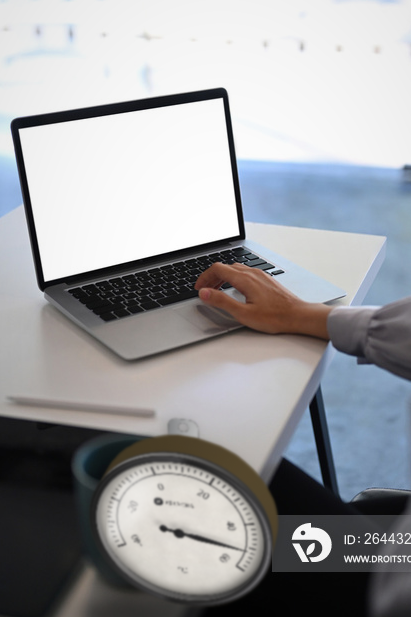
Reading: 50°C
